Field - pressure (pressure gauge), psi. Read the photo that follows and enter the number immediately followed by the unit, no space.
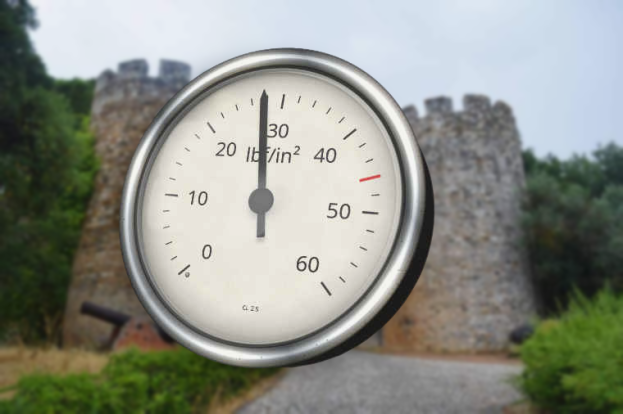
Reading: 28psi
